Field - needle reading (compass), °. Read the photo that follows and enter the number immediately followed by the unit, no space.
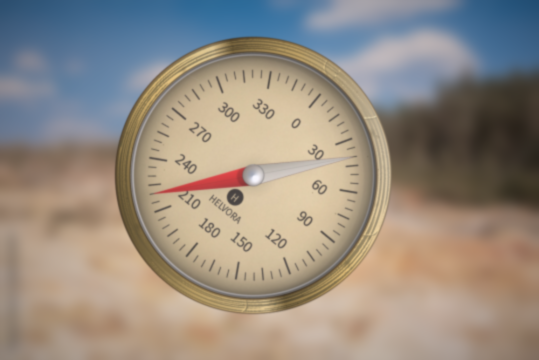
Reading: 220°
